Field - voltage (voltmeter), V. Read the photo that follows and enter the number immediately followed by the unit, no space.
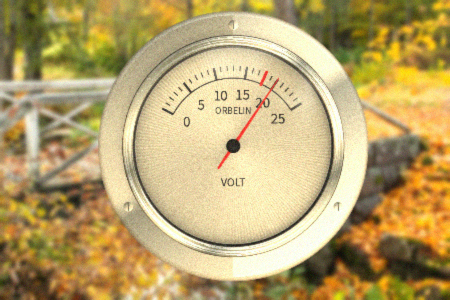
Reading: 20V
